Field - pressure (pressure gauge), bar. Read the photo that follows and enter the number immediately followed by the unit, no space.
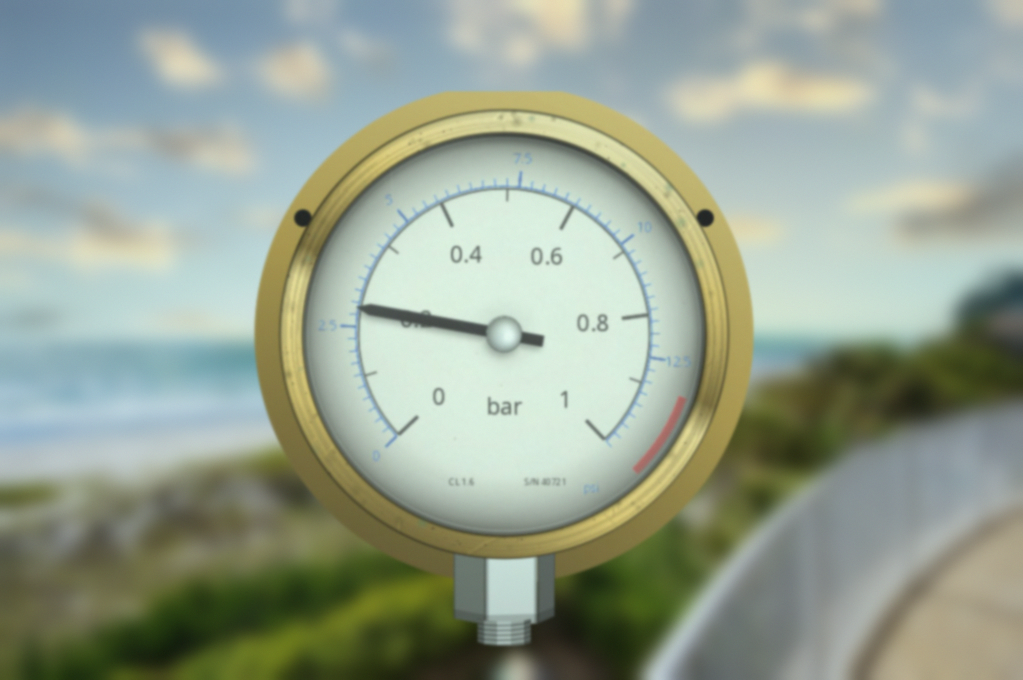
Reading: 0.2bar
